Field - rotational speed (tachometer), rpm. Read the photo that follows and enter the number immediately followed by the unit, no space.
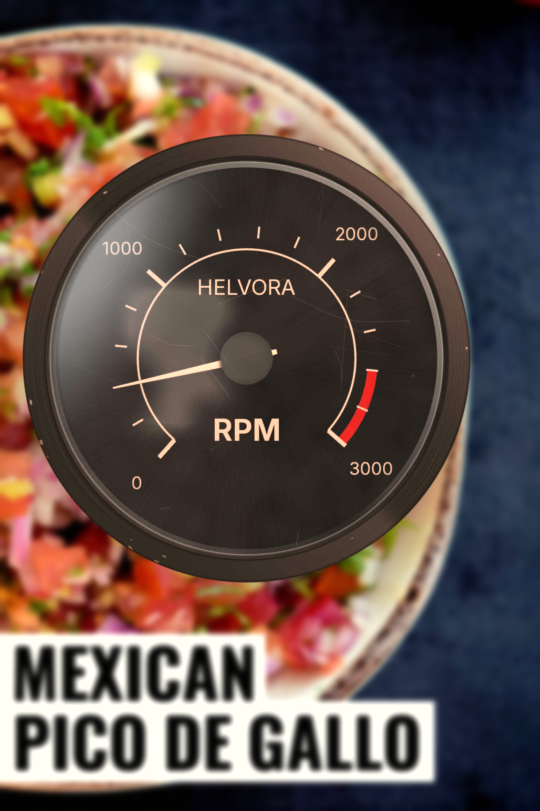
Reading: 400rpm
